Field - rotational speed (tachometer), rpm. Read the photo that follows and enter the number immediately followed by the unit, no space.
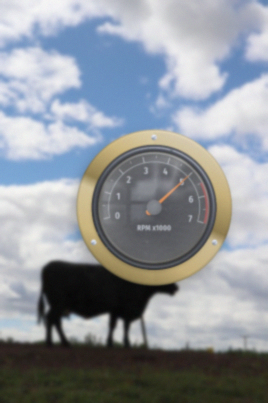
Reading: 5000rpm
